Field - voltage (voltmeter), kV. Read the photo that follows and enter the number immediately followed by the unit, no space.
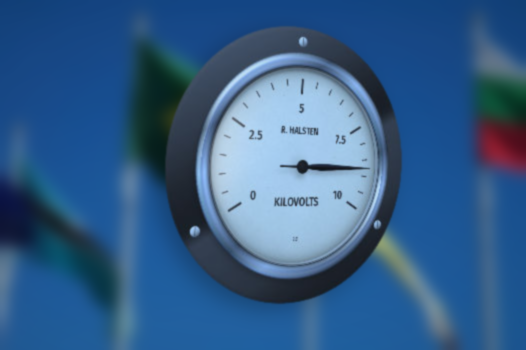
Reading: 8.75kV
